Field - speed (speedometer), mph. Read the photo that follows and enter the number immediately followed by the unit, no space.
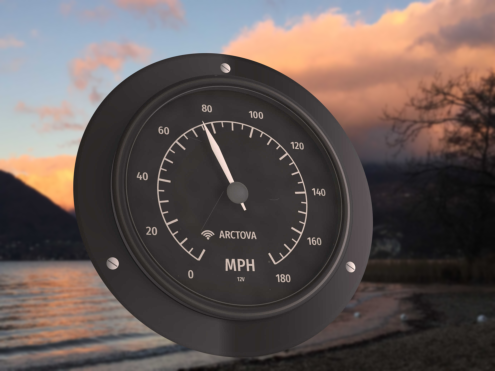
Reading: 75mph
